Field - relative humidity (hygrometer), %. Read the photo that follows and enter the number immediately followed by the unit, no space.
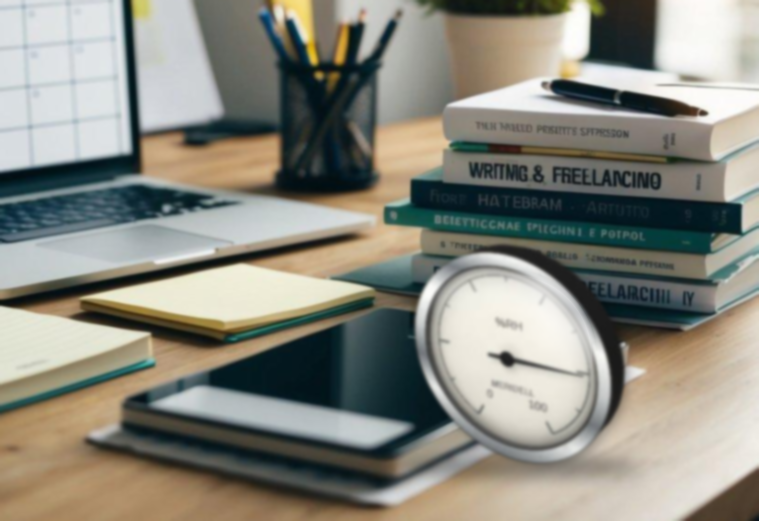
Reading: 80%
